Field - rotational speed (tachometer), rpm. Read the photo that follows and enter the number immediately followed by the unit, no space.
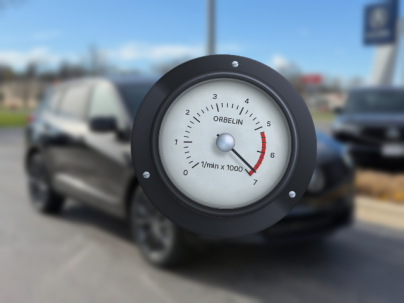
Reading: 6800rpm
